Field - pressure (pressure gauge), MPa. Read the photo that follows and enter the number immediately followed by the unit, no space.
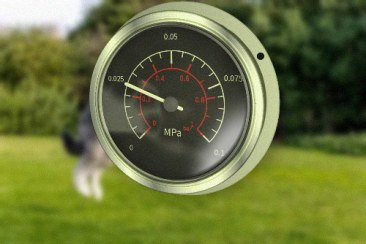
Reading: 0.025MPa
